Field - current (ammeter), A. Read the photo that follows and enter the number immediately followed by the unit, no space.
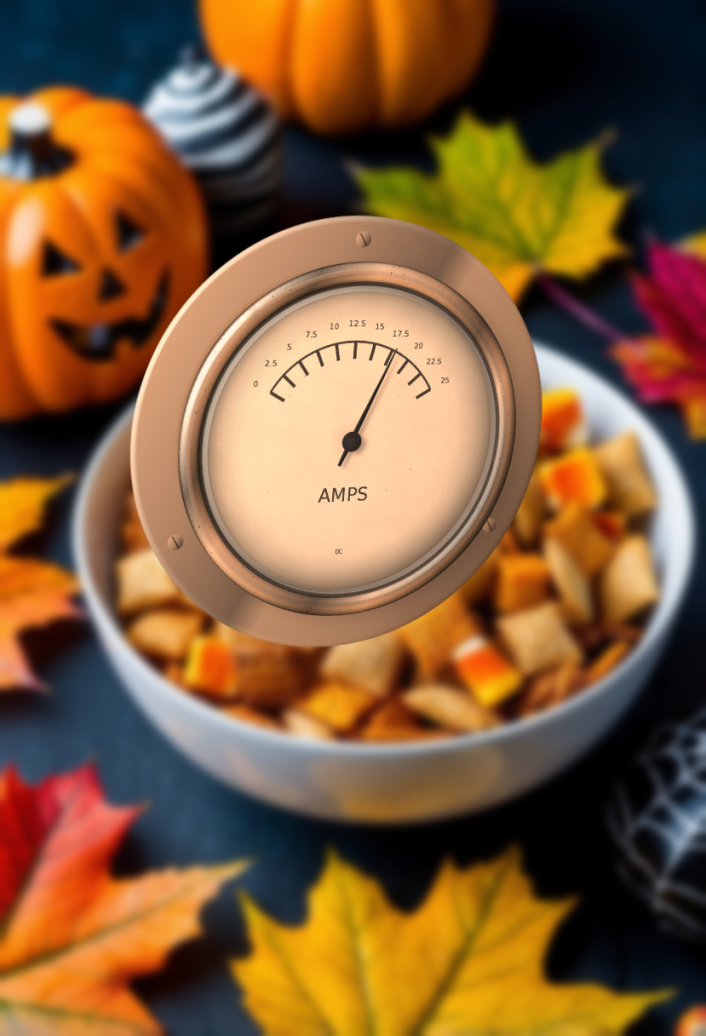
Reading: 17.5A
